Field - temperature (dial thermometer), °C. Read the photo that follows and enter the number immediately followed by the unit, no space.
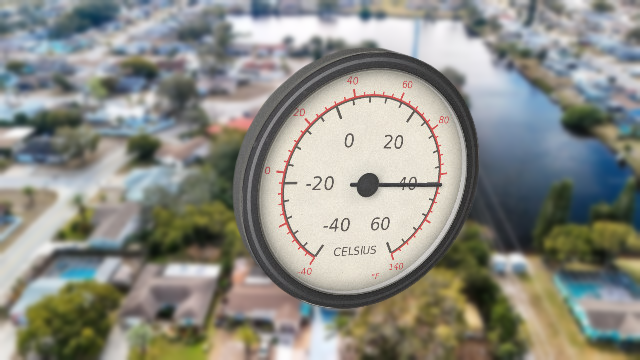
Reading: 40°C
